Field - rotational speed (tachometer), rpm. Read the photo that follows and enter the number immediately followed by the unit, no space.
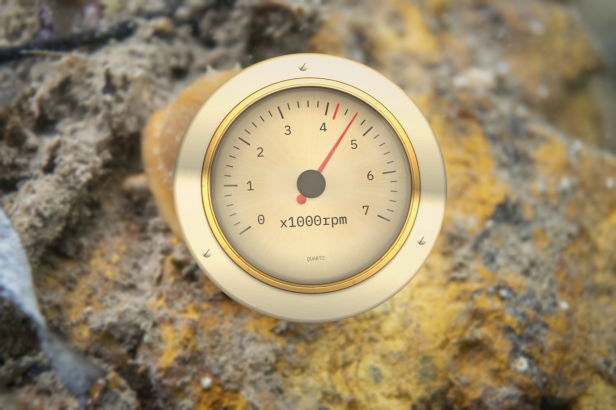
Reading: 4600rpm
